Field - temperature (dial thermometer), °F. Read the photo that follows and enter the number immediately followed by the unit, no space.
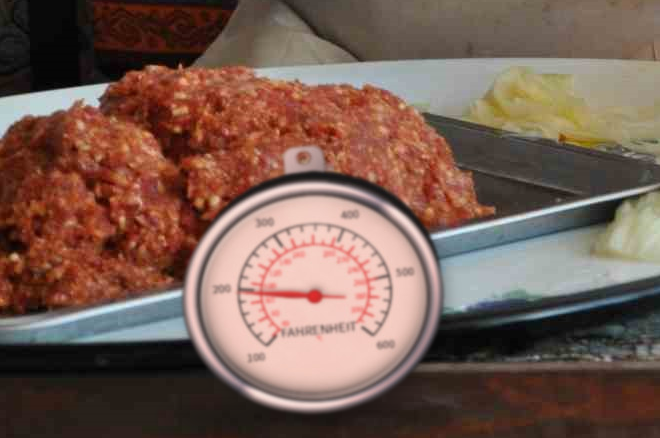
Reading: 200°F
